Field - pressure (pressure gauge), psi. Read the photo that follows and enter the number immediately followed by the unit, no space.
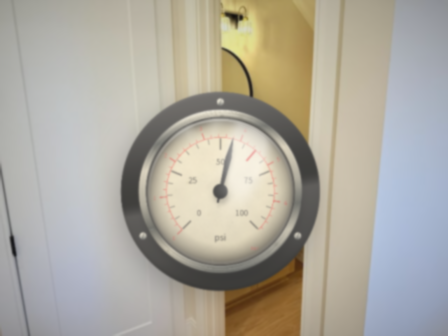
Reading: 55psi
